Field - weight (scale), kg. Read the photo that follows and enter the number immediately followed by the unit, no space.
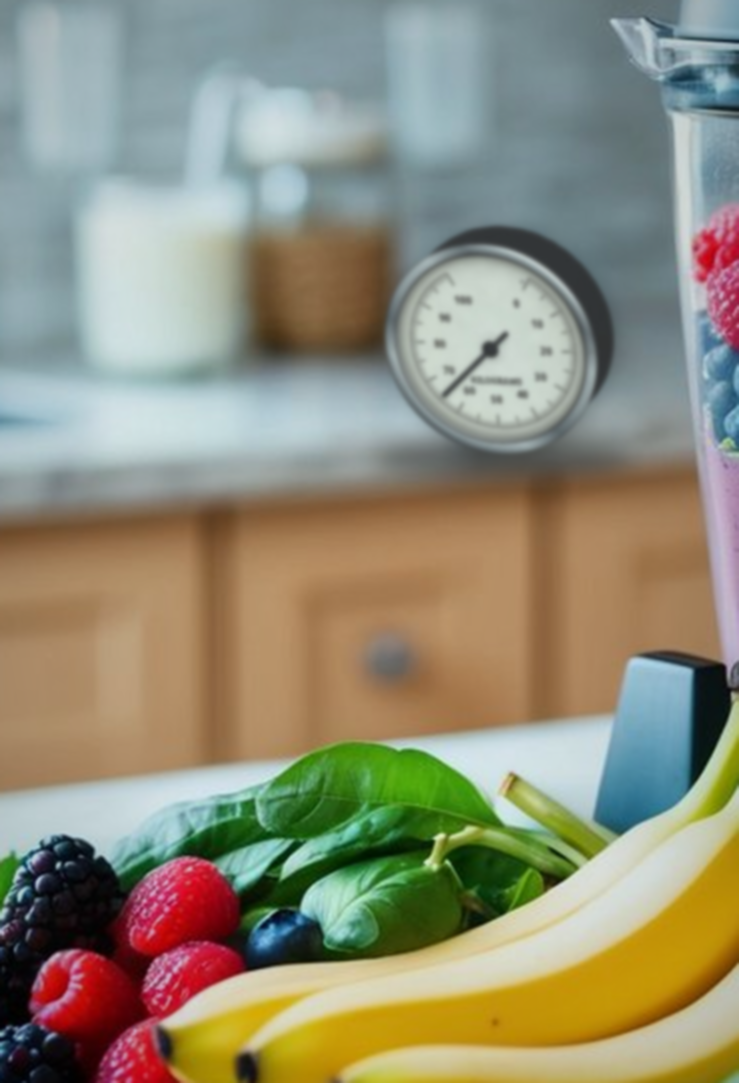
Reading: 65kg
